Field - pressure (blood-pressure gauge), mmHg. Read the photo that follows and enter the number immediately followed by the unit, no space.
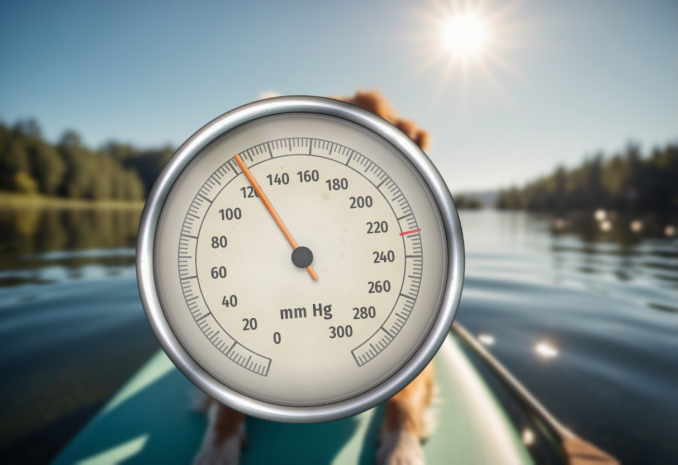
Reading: 124mmHg
